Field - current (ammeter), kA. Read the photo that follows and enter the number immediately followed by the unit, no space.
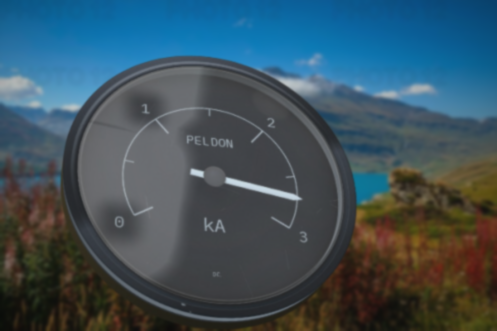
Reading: 2.75kA
